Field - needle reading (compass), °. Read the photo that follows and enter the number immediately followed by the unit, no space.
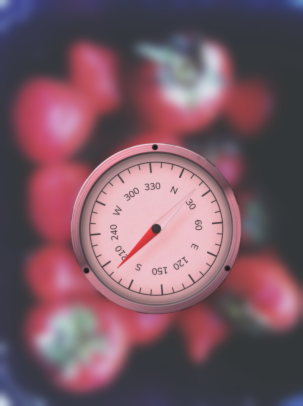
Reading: 200°
